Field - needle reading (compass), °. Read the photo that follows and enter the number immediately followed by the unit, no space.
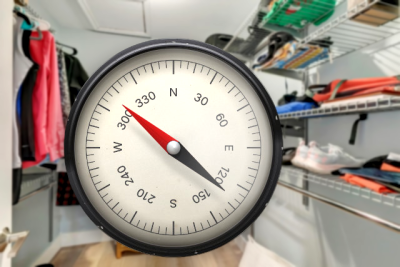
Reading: 310°
